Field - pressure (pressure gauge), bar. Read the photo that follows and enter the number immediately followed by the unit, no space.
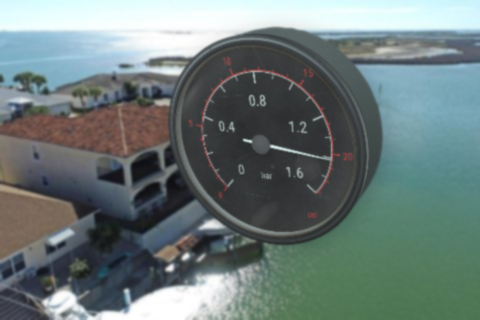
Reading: 1.4bar
